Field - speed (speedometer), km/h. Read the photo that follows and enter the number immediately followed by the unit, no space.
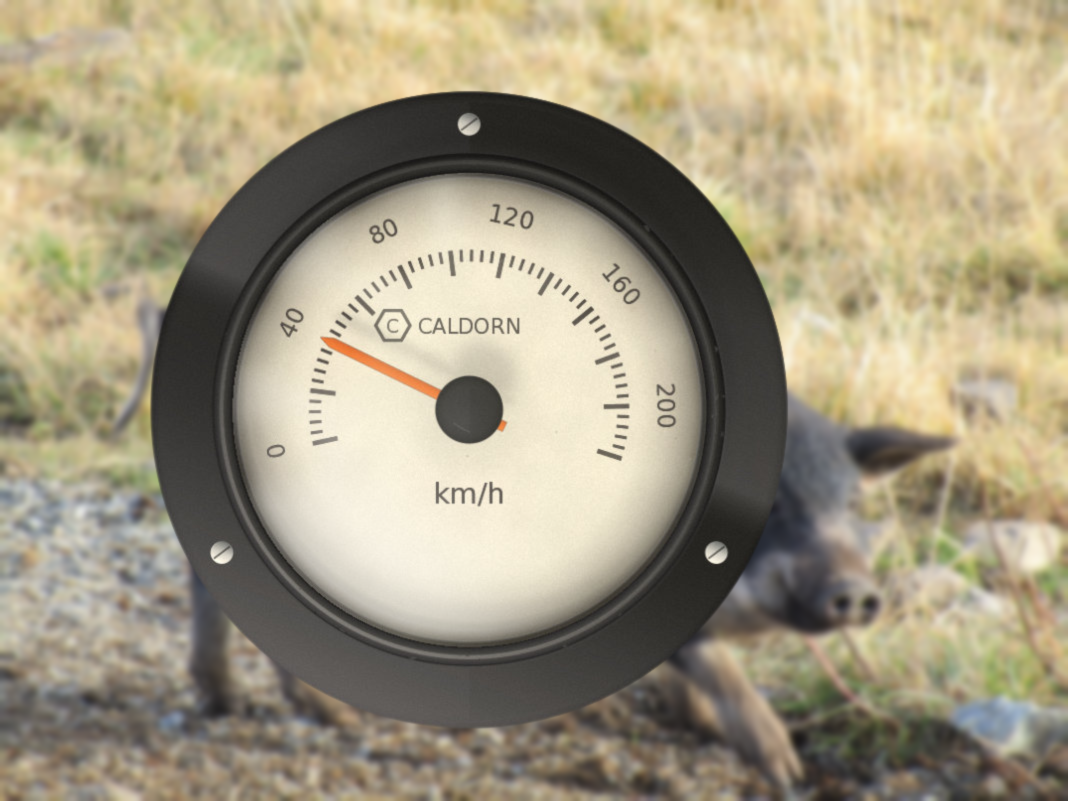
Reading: 40km/h
